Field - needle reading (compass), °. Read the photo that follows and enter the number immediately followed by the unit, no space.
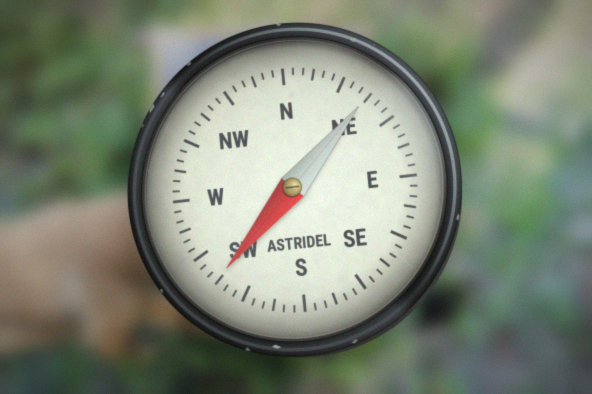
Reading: 225°
